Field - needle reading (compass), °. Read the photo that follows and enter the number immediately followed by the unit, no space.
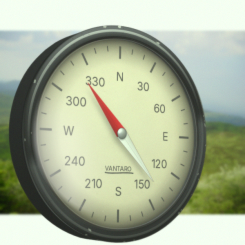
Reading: 320°
